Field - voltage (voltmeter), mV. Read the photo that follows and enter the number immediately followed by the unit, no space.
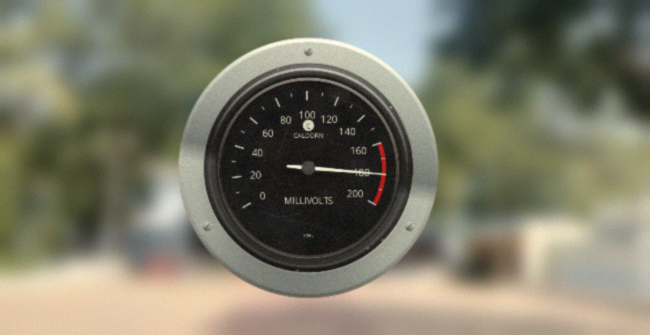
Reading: 180mV
